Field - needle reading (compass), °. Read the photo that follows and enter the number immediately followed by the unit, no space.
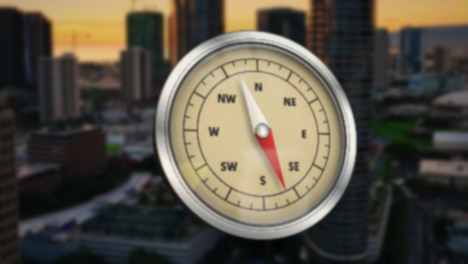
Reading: 160°
